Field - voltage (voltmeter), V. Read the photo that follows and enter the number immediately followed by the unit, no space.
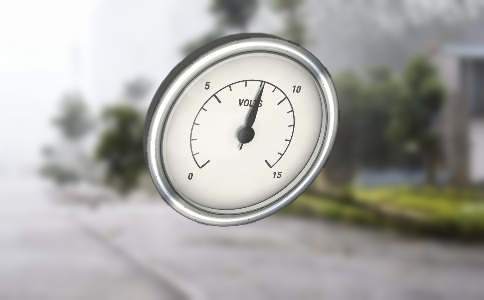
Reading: 8V
